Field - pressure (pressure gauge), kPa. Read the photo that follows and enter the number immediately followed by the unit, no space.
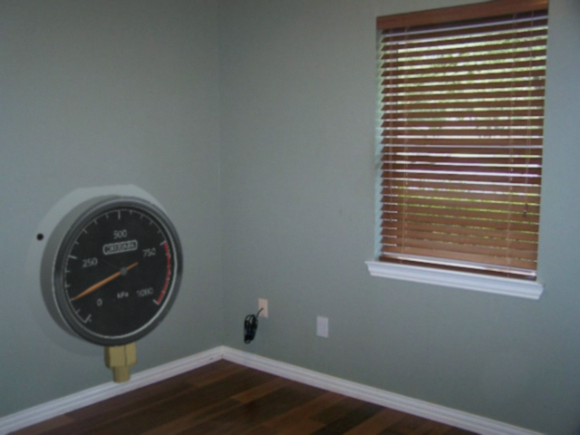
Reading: 100kPa
